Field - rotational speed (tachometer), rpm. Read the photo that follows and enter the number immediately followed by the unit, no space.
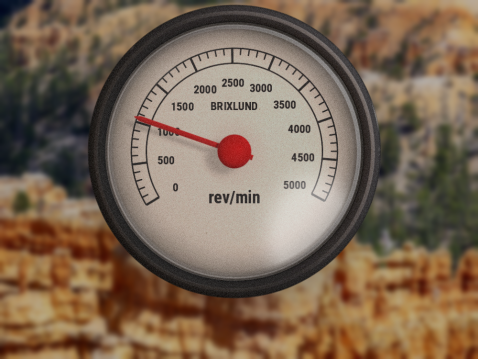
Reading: 1050rpm
